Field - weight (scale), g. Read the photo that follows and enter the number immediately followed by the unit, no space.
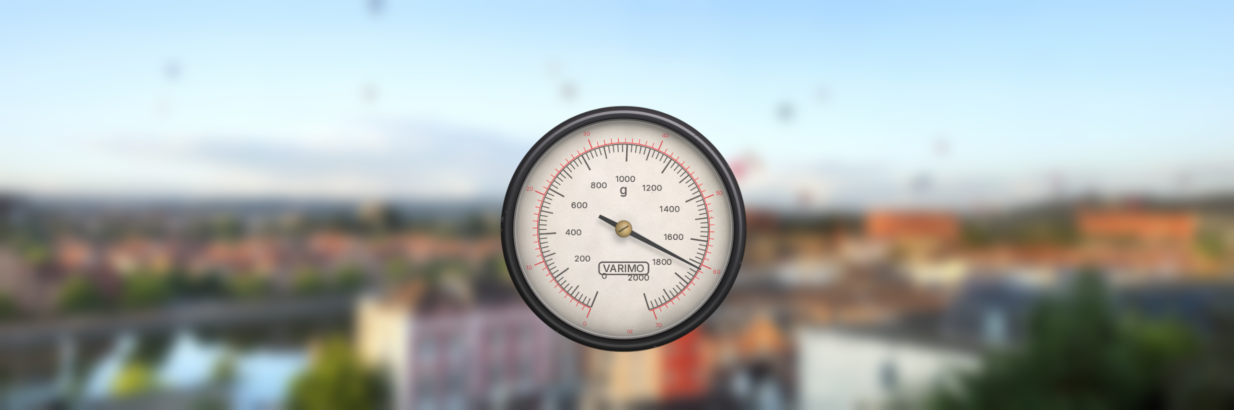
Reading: 1720g
